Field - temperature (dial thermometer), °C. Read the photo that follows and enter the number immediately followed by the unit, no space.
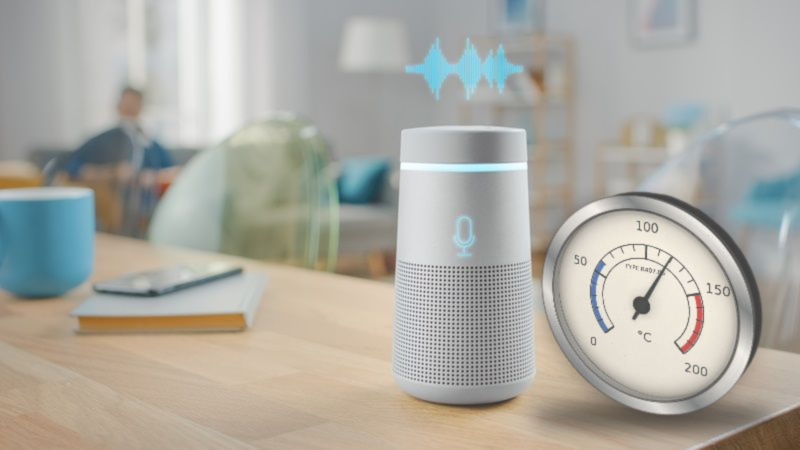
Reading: 120°C
